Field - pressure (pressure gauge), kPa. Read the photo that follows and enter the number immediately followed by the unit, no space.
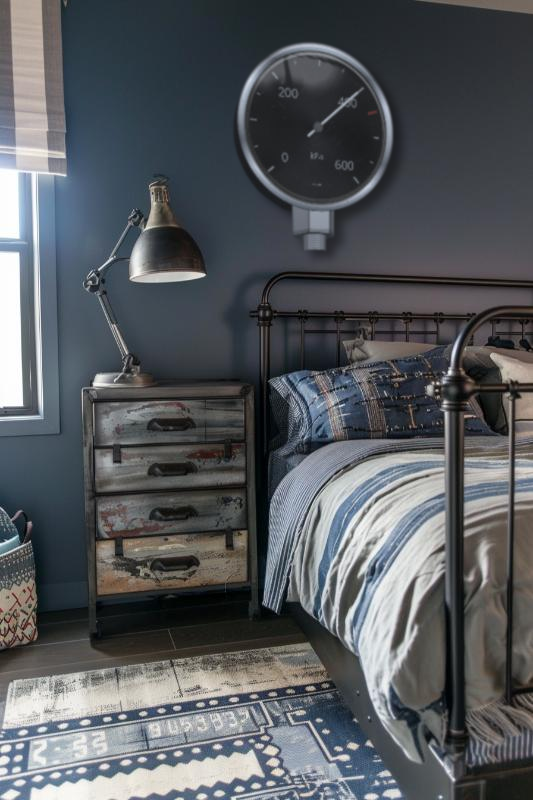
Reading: 400kPa
